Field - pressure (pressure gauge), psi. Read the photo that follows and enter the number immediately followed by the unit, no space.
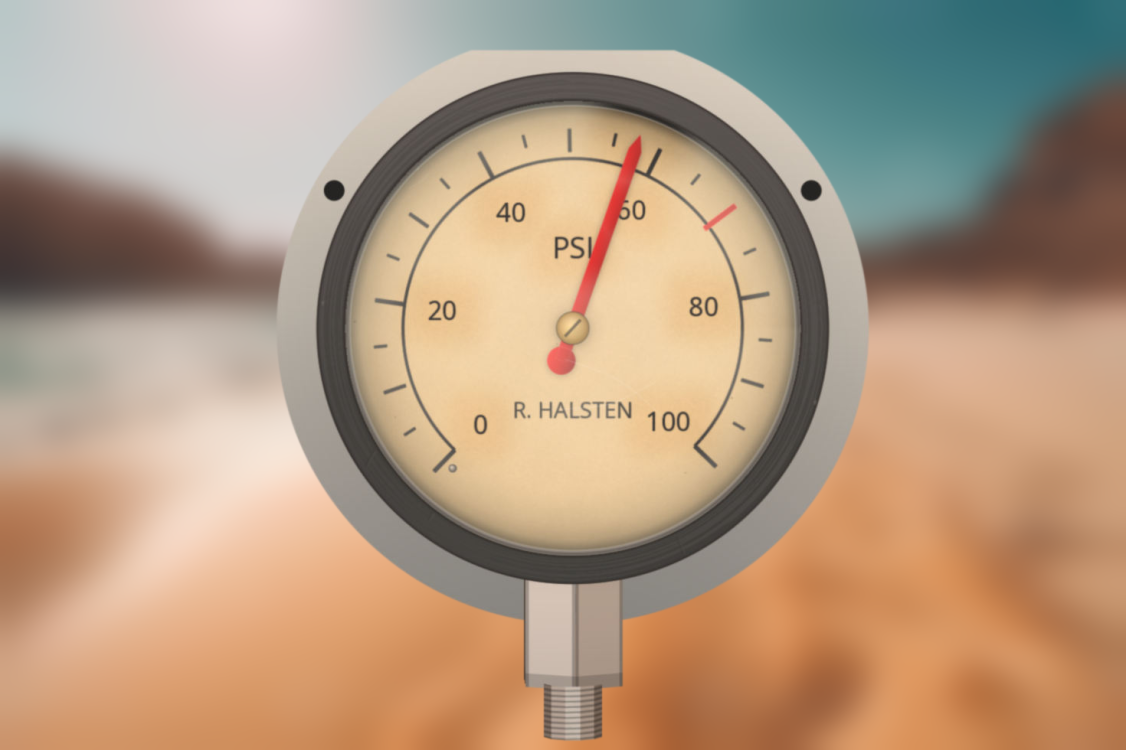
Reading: 57.5psi
